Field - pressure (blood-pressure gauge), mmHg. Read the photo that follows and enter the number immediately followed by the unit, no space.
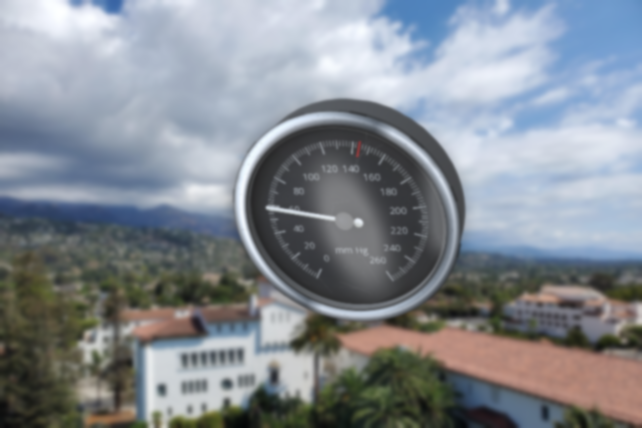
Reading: 60mmHg
